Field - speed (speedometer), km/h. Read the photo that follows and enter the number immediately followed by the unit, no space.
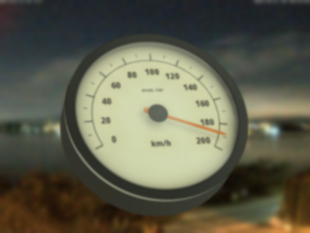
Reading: 190km/h
